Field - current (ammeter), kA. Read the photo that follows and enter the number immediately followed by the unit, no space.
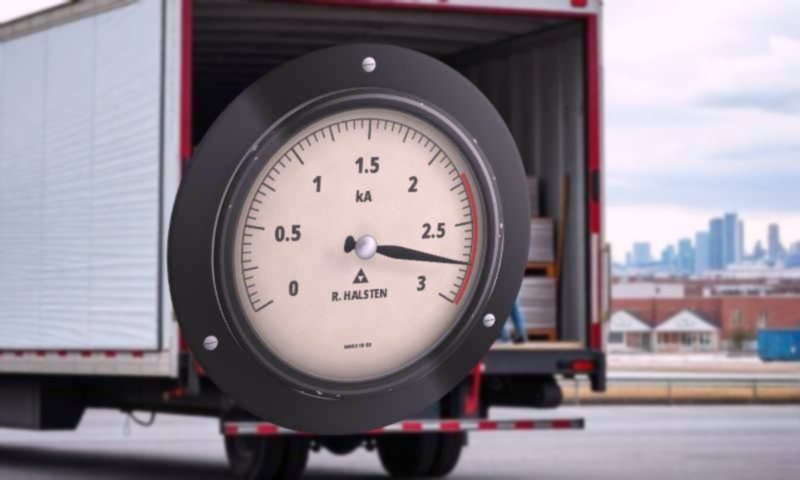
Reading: 2.75kA
